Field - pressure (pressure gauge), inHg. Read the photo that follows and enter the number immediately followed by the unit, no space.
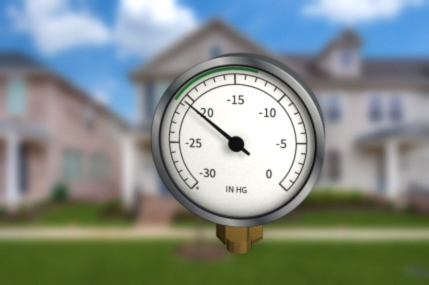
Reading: -20.5inHg
